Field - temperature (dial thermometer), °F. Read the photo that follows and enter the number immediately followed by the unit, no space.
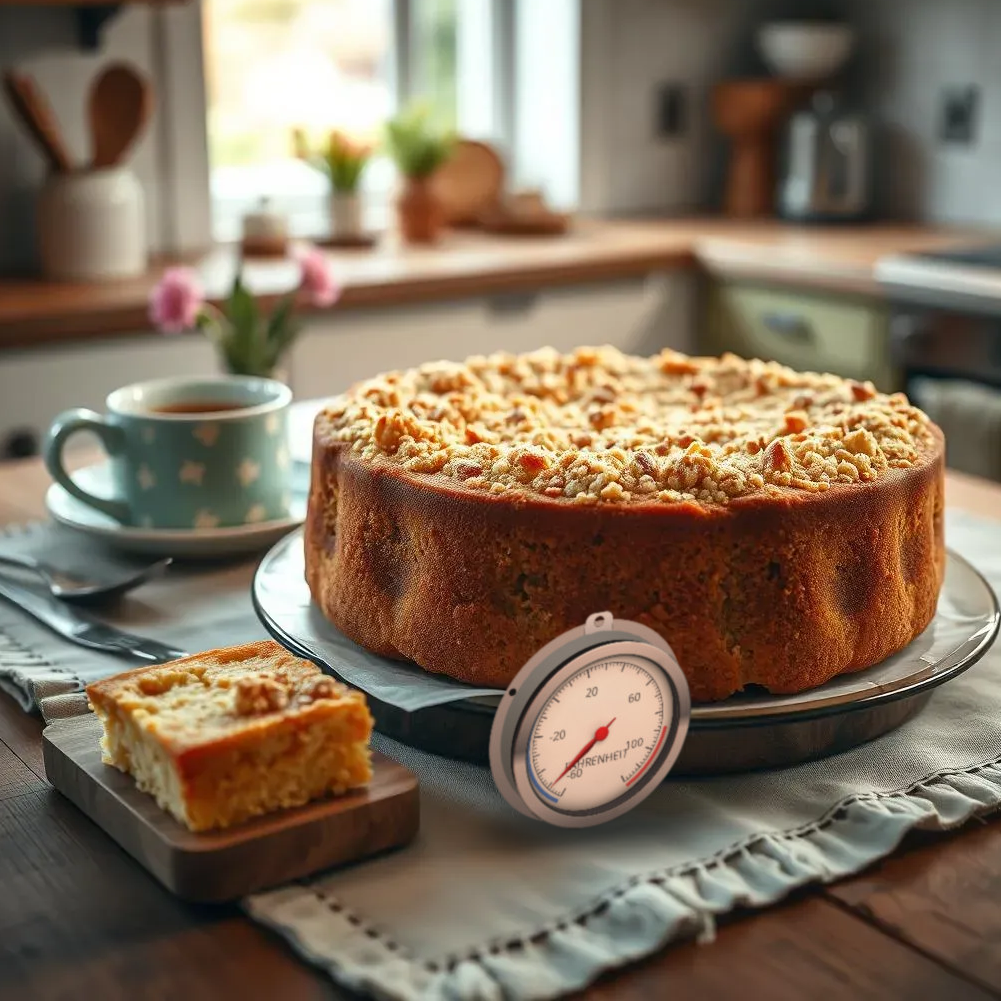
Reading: -50°F
